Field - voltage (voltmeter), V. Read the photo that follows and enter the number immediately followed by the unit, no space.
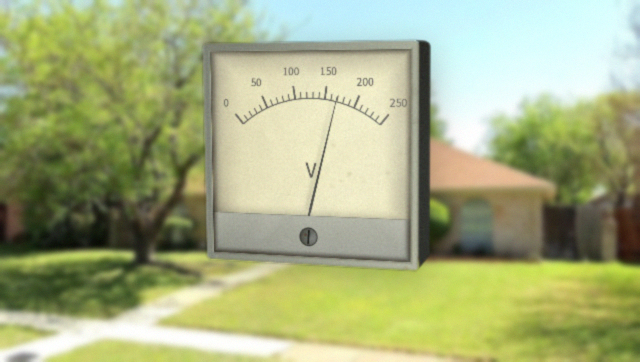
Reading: 170V
